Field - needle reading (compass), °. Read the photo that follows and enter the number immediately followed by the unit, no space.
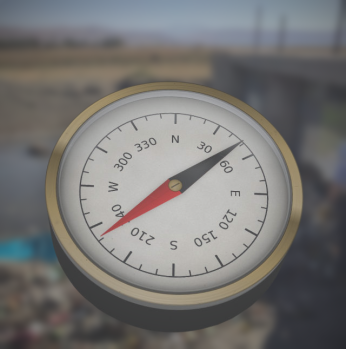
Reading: 230°
